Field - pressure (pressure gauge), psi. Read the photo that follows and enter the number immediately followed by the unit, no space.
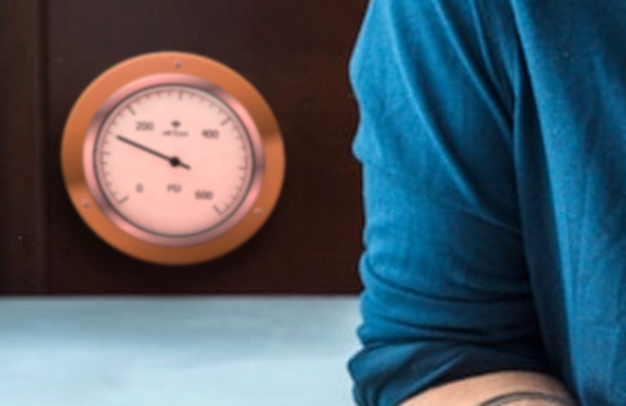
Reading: 140psi
